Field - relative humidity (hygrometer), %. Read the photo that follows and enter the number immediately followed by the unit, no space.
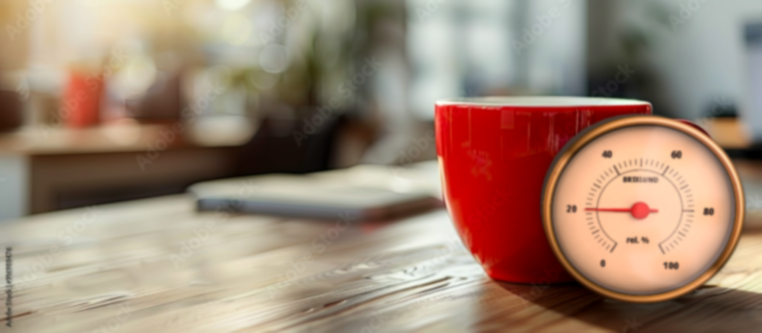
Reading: 20%
